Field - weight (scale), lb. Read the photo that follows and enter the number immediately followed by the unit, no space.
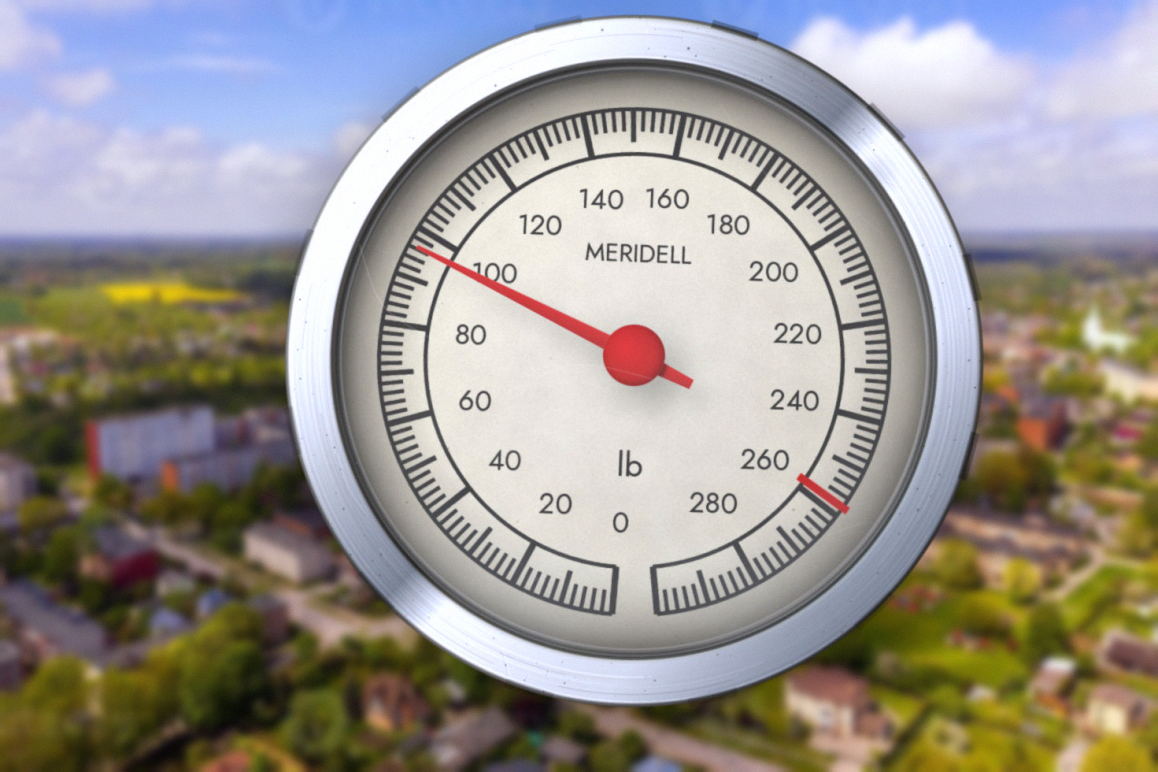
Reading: 96lb
